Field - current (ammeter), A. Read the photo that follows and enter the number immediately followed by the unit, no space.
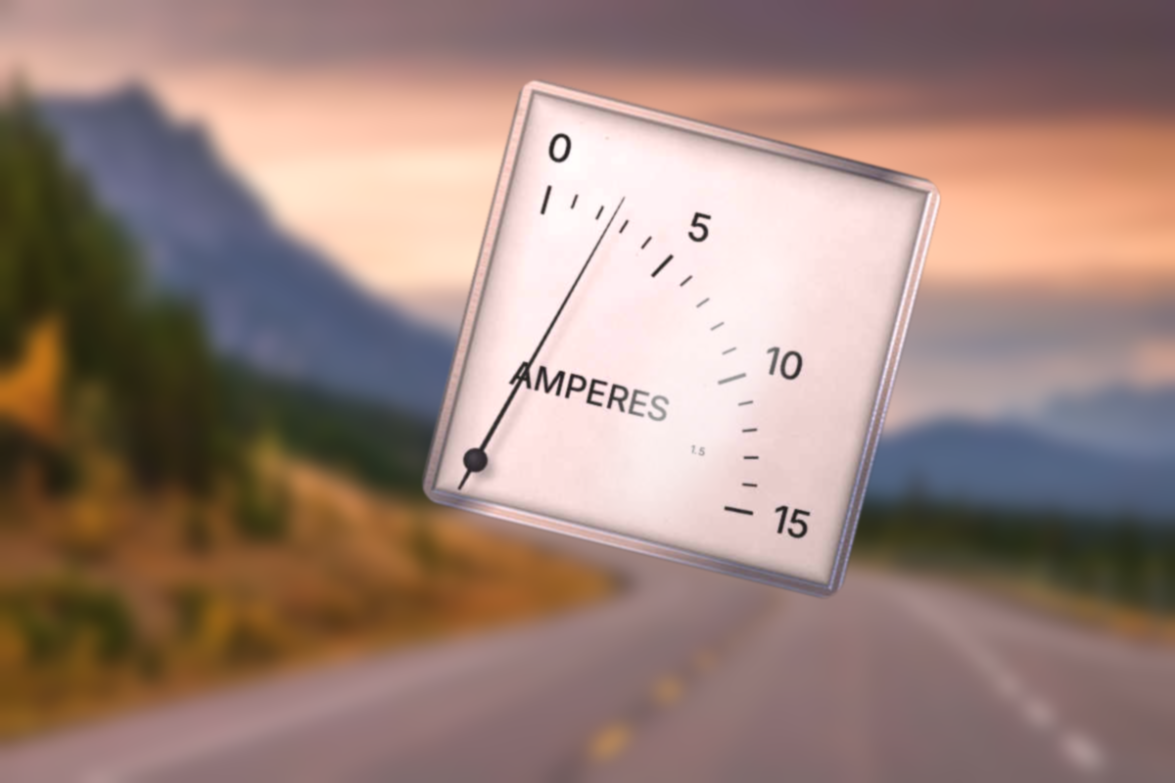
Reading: 2.5A
